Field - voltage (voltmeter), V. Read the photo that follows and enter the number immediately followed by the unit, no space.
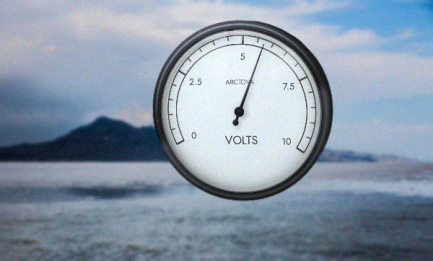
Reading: 5.75V
